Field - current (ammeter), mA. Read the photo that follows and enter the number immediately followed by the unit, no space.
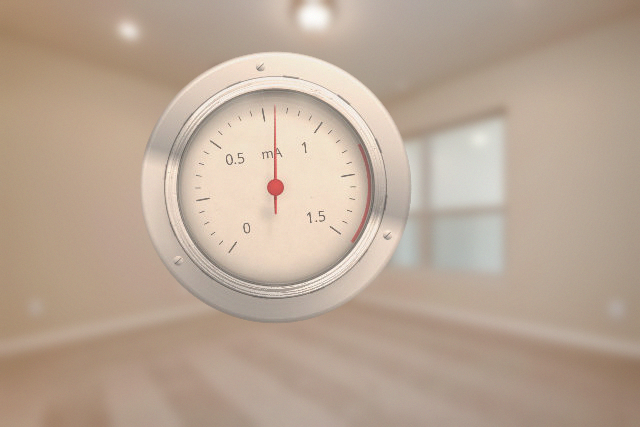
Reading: 0.8mA
